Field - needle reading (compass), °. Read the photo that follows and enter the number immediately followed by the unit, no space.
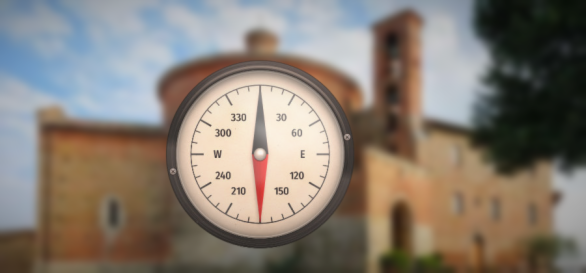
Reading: 180°
